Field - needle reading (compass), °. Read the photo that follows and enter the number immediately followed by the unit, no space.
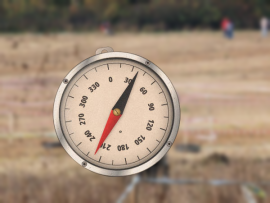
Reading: 217.5°
